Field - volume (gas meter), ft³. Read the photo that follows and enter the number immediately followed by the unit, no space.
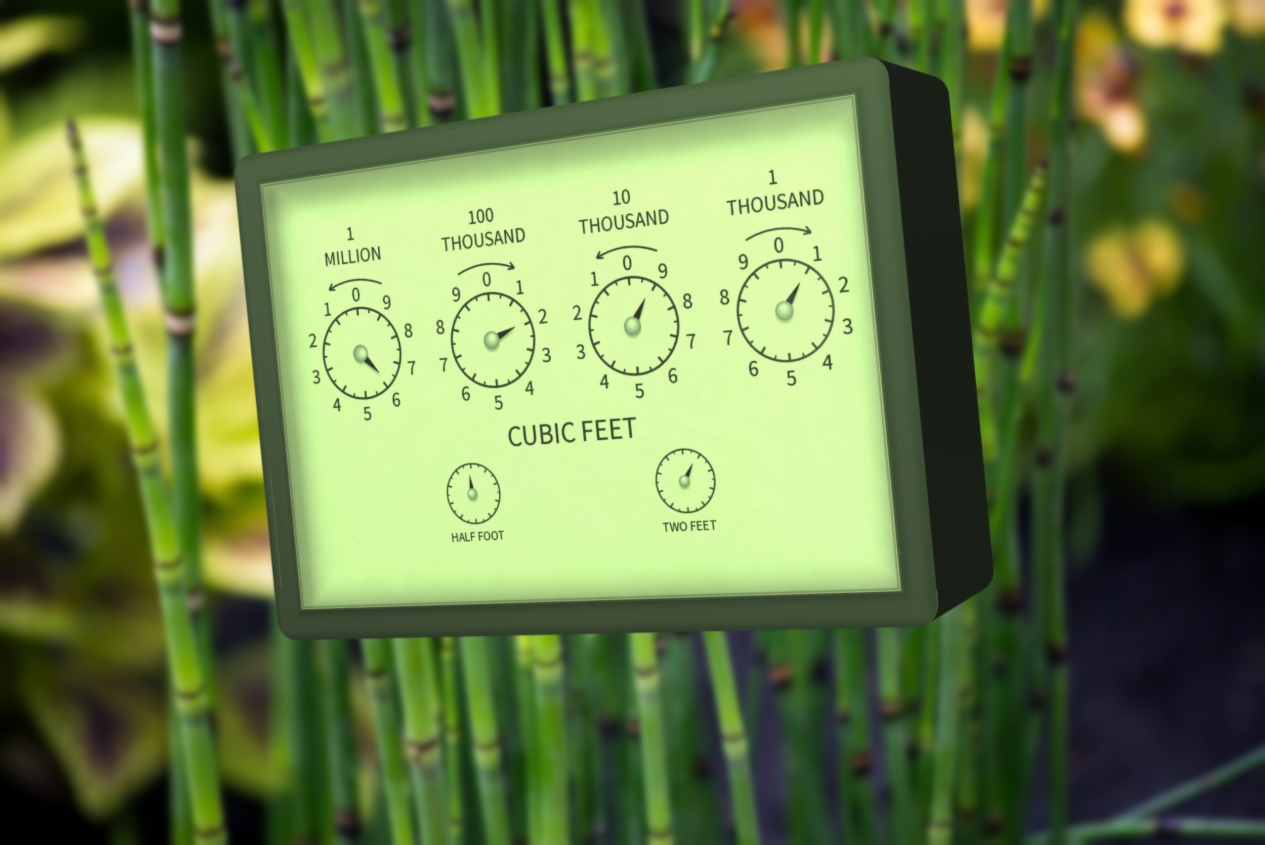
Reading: 619100ft³
